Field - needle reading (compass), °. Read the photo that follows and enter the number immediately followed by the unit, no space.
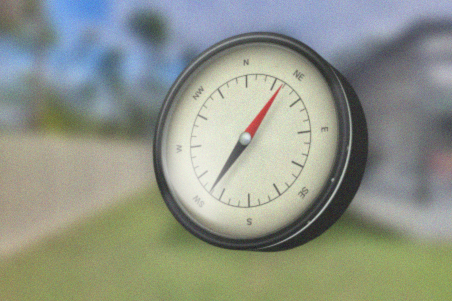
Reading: 40°
